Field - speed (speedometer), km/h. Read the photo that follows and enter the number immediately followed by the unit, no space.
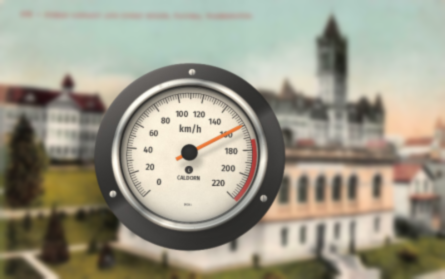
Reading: 160km/h
